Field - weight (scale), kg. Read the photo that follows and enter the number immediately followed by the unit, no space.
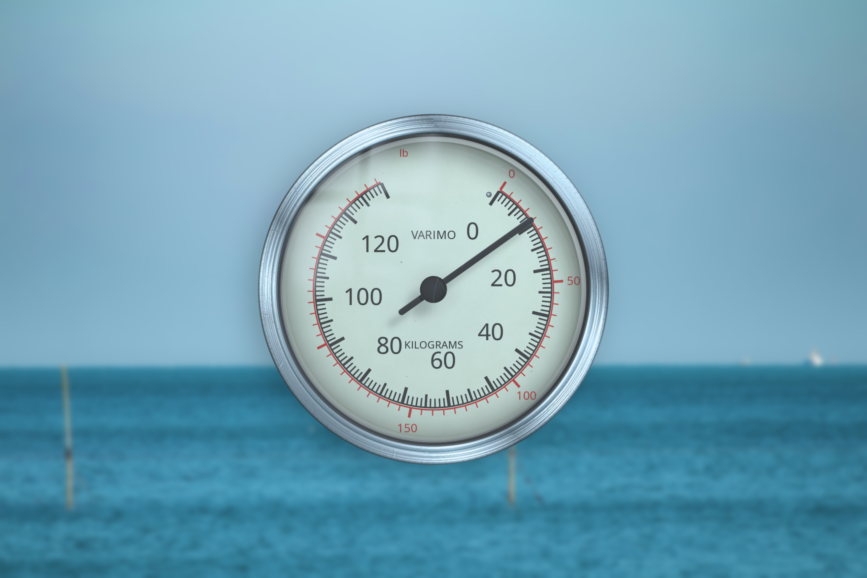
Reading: 9kg
